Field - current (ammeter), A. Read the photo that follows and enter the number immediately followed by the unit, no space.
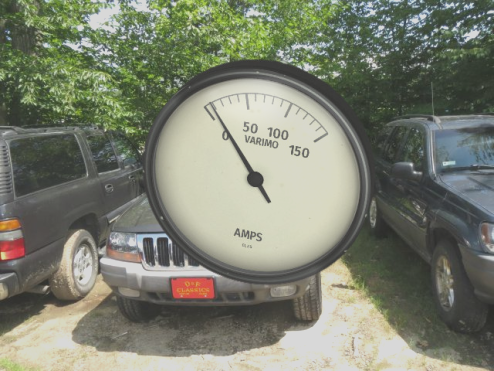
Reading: 10A
